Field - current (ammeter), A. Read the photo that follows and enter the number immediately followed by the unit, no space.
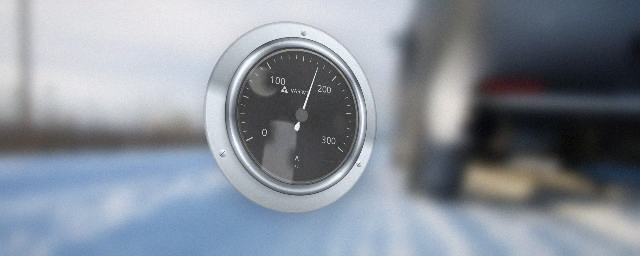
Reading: 170A
